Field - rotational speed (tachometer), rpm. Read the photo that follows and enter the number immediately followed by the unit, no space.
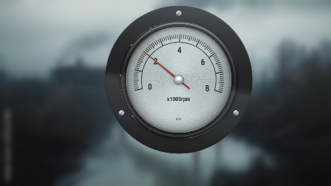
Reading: 2000rpm
